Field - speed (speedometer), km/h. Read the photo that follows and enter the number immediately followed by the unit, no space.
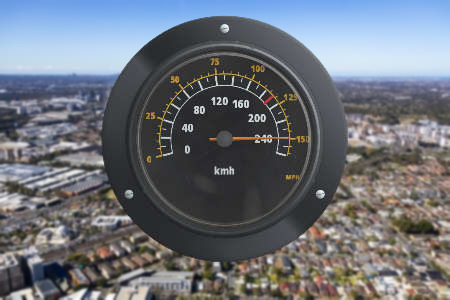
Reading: 240km/h
